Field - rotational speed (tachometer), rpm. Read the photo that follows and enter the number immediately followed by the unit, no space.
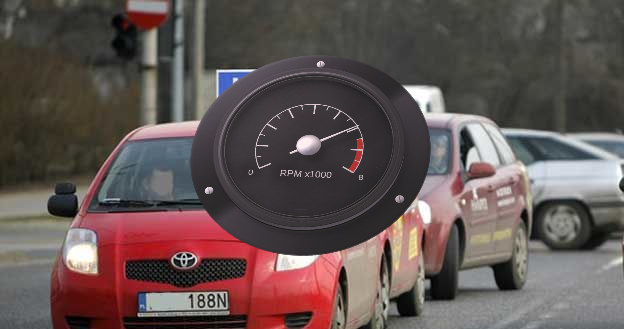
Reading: 6000rpm
